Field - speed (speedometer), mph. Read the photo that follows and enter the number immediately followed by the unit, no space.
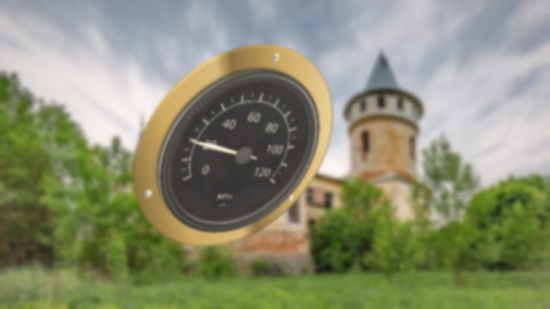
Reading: 20mph
